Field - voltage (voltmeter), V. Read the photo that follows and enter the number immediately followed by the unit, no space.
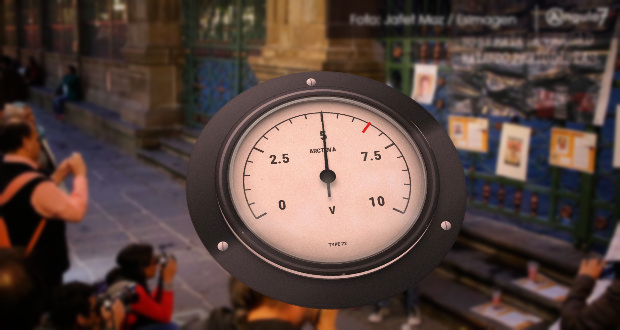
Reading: 5V
